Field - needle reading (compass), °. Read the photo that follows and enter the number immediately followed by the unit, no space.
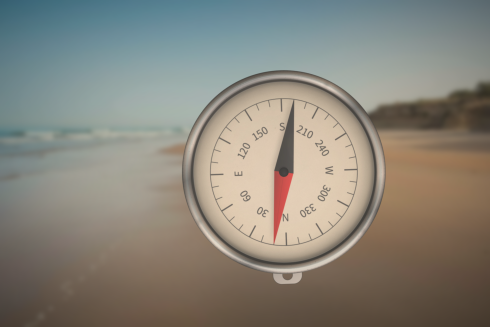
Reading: 10°
